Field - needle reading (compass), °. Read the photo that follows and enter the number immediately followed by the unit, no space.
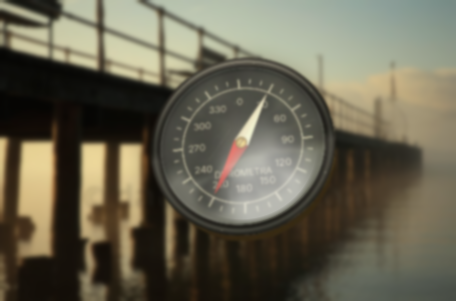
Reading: 210°
